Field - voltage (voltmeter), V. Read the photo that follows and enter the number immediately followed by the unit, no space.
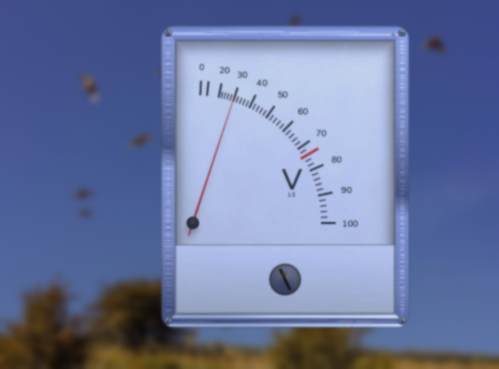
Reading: 30V
